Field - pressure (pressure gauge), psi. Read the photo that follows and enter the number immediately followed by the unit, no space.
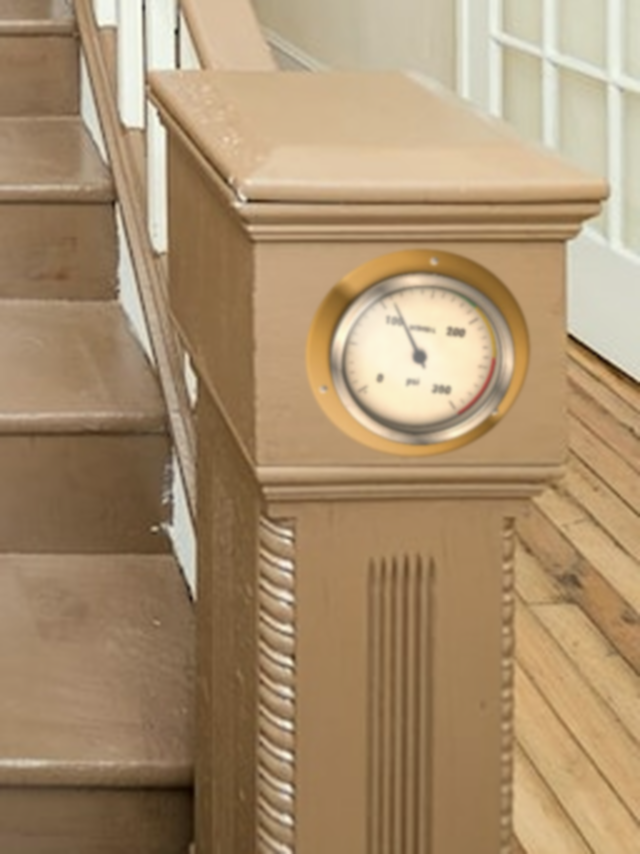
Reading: 110psi
